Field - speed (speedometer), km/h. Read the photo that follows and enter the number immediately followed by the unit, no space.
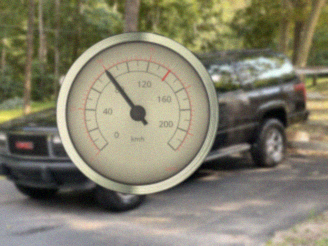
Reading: 80km/h
